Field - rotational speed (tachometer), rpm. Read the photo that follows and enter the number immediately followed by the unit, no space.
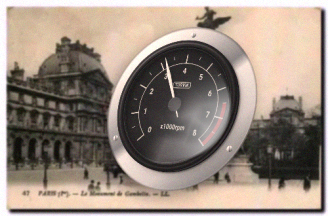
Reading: 3250rpm
